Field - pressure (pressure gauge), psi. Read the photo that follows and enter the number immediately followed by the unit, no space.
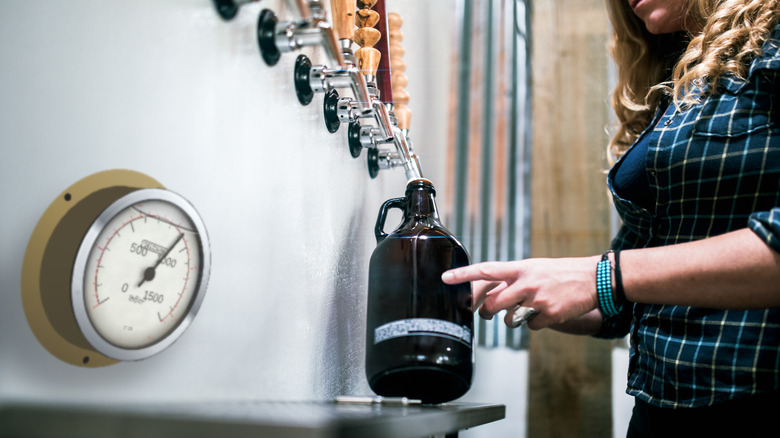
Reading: 900psi
